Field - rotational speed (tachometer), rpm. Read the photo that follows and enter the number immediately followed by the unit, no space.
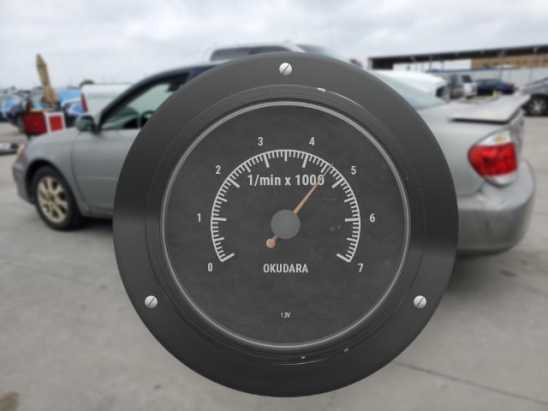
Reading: 4600rpm
